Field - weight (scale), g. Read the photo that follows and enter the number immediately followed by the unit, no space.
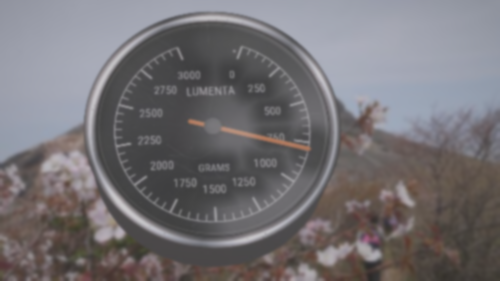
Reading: 800g
